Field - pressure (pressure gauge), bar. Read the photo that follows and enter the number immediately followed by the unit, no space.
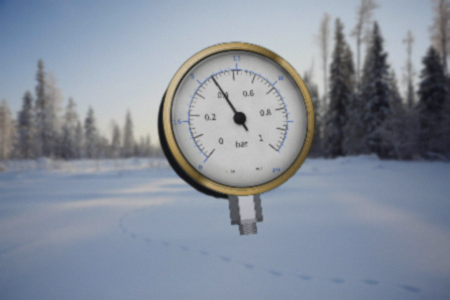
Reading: 0.4bar
